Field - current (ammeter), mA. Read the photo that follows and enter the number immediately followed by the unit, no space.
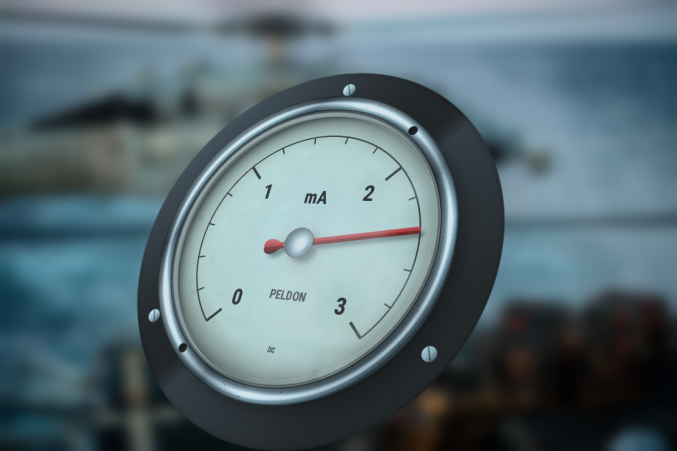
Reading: 2.4mA
